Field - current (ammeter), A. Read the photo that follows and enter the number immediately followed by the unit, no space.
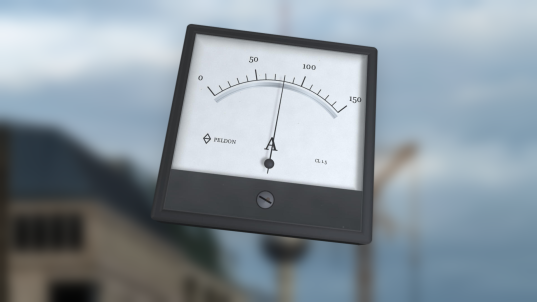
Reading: 80A
